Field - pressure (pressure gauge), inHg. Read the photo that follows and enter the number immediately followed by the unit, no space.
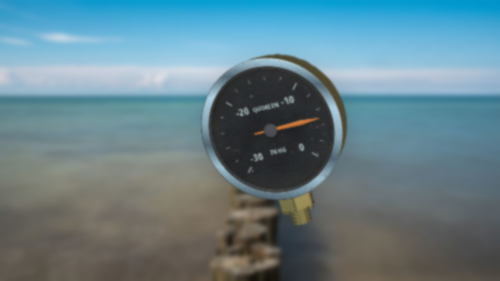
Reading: -5inHg
